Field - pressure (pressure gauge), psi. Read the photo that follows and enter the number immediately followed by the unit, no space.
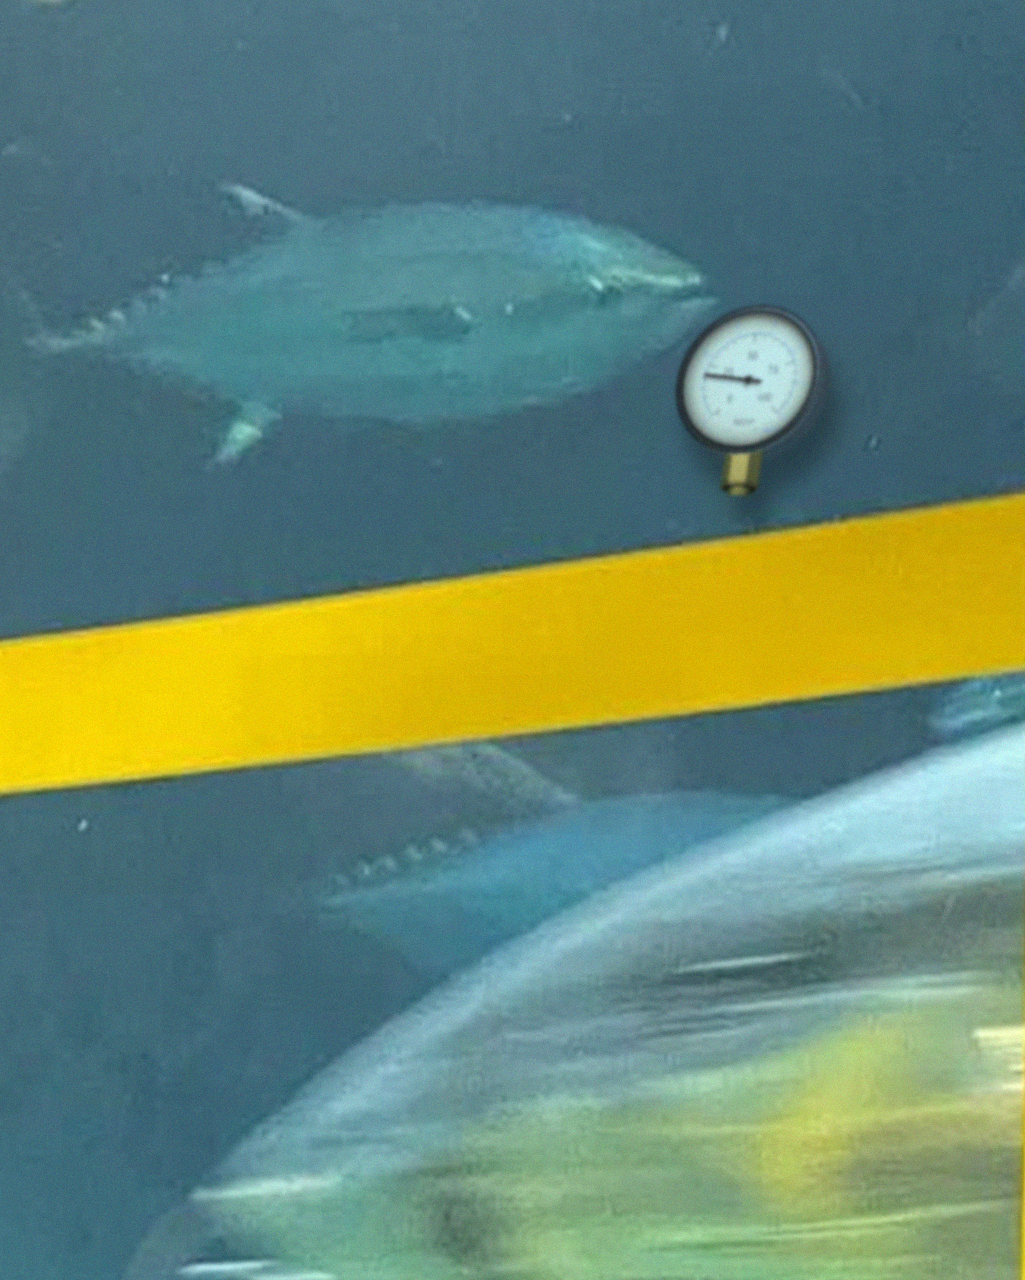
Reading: 20psi
